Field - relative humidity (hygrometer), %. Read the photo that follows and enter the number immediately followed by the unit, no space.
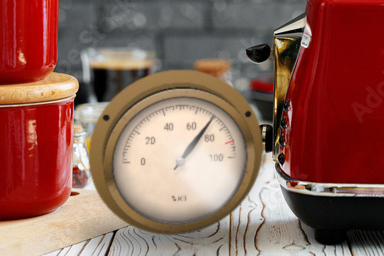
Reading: 70%
